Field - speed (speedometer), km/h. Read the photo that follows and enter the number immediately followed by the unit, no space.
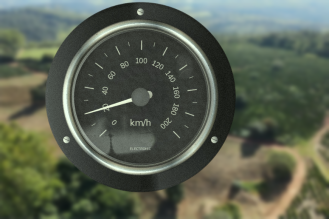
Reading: 20km/h
